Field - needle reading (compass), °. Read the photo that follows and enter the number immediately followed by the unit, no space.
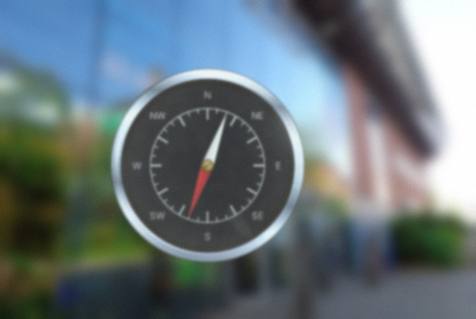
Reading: 200°
